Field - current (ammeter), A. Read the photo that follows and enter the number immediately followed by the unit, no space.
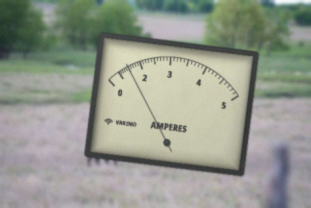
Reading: 1.5A
